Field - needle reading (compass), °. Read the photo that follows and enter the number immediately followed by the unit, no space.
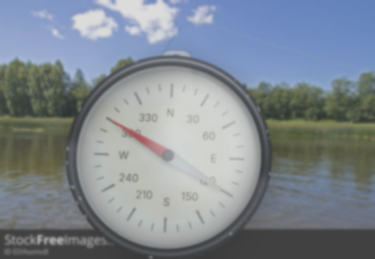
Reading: 300°
